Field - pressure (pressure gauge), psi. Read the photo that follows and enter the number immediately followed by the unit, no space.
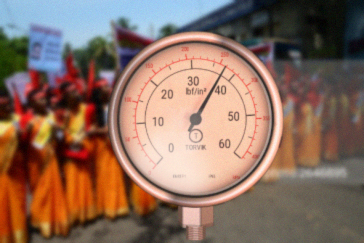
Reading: 37.5psi
